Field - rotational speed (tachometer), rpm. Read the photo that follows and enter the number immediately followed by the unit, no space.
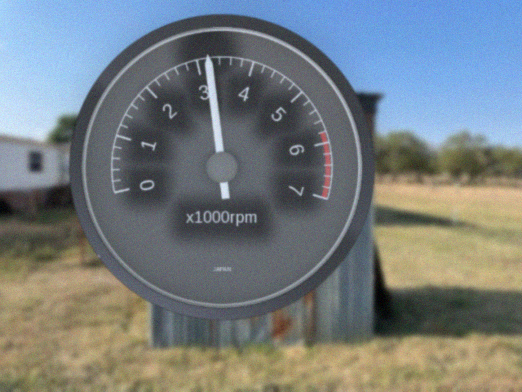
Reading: 3200rpm
